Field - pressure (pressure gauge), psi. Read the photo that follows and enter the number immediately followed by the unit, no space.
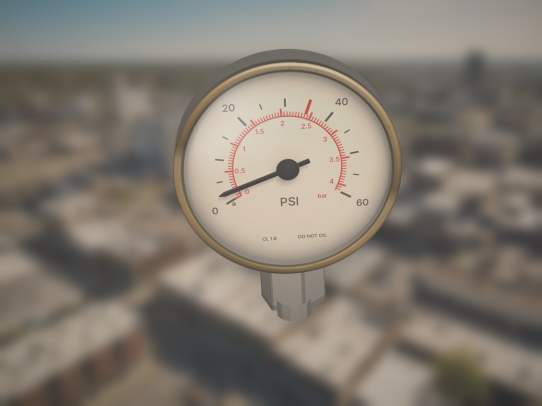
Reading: 2.5psi
